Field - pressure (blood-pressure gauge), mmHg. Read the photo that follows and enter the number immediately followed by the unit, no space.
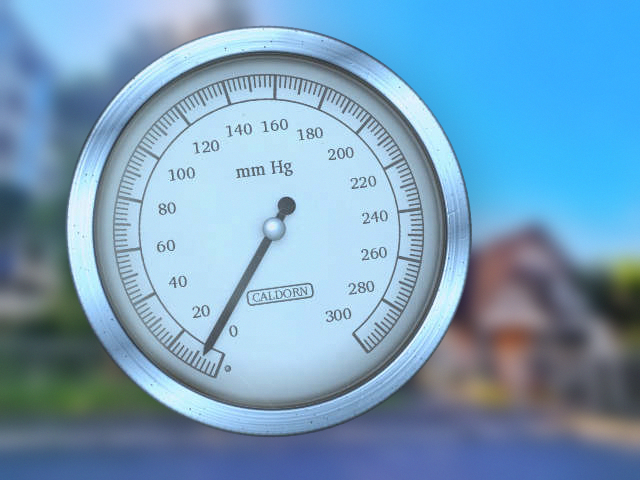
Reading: 8mmHg
